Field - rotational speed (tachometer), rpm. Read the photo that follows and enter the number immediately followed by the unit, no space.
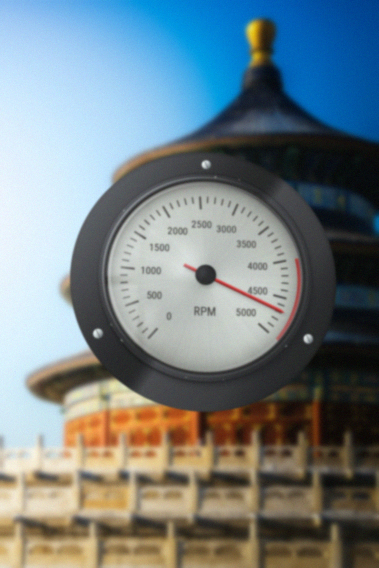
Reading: 4700rpm
